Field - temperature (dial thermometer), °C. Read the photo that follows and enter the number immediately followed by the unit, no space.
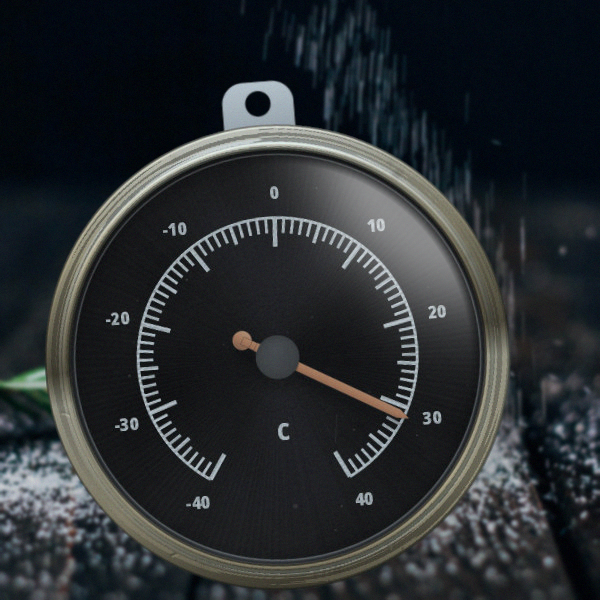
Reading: 31°C
